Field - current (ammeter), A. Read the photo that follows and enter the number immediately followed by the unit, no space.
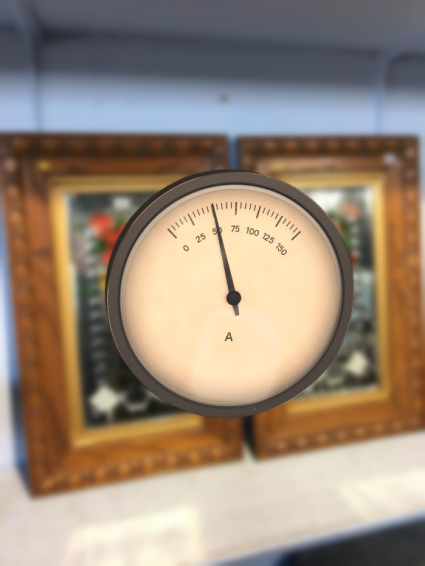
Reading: 50A
